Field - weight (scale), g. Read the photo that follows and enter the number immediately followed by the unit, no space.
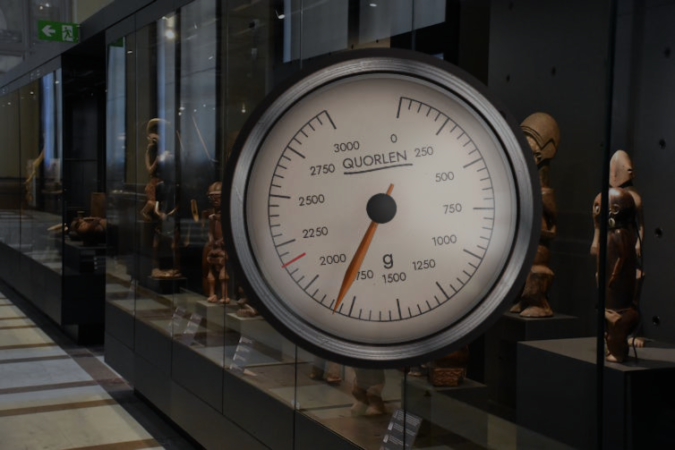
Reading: 1825g
